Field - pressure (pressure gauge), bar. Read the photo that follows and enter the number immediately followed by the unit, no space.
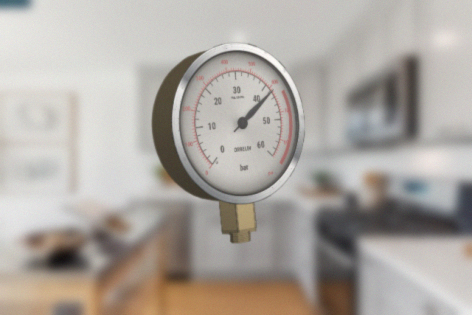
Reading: 42bar
